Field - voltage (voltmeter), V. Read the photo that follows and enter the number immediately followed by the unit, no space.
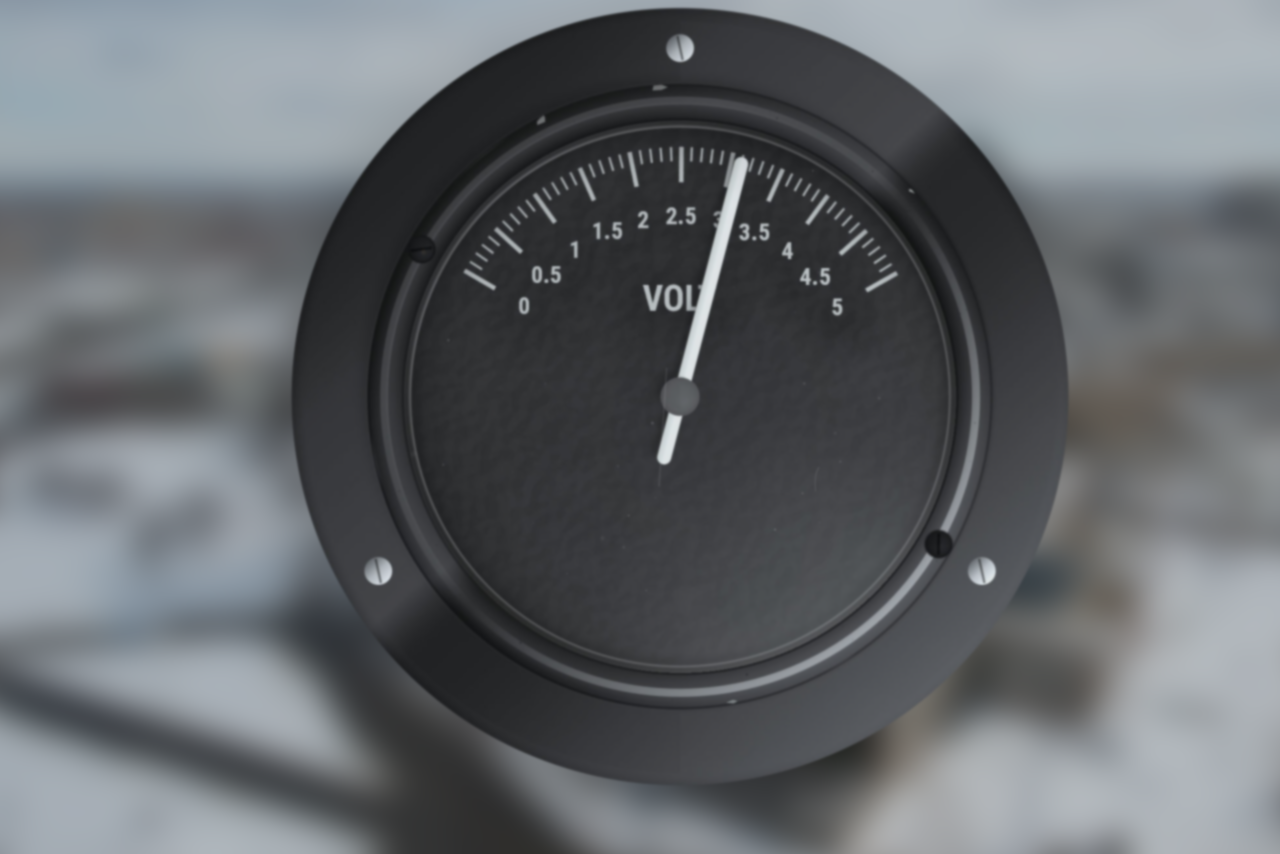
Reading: 3.1V
